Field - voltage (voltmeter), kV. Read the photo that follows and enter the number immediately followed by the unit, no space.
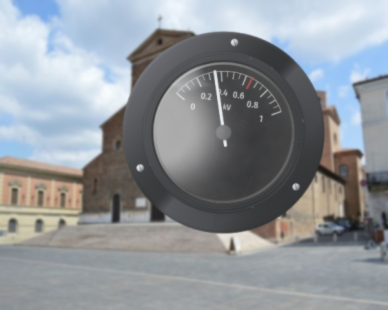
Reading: 0.35kV
